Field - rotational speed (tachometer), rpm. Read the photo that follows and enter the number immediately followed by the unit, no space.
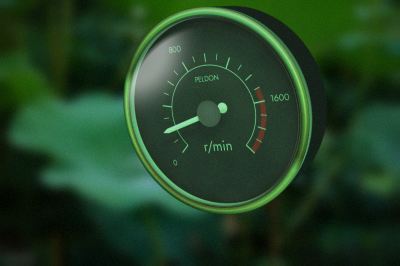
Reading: 200rpm
